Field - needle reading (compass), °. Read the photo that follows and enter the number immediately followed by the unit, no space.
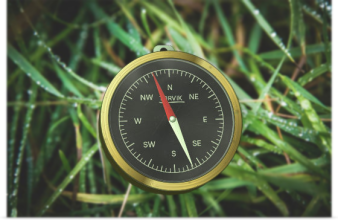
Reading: 340°
